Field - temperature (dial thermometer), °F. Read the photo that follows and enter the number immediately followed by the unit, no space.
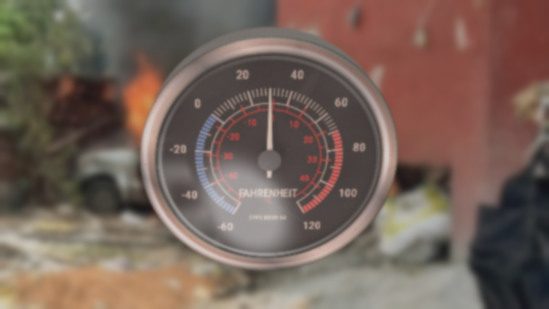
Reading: 30°F
